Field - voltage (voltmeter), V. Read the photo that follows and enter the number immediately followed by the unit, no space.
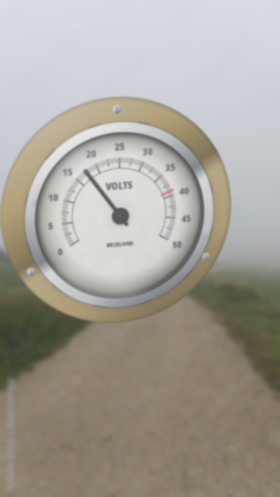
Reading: 17.5V
